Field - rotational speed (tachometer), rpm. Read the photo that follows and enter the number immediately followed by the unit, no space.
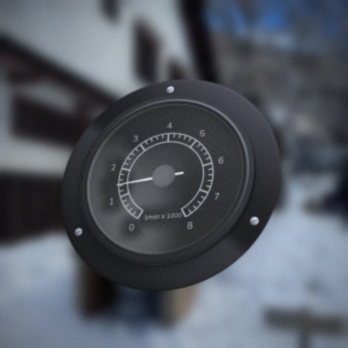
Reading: 1400rpm
